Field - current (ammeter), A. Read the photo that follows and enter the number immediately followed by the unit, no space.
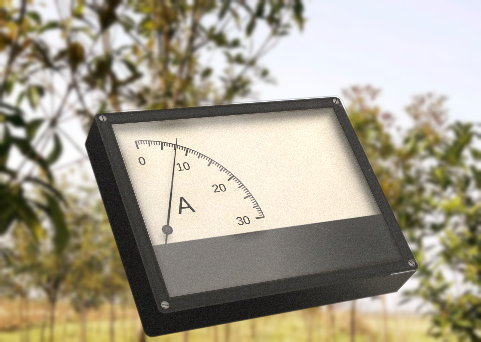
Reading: 7.5A
